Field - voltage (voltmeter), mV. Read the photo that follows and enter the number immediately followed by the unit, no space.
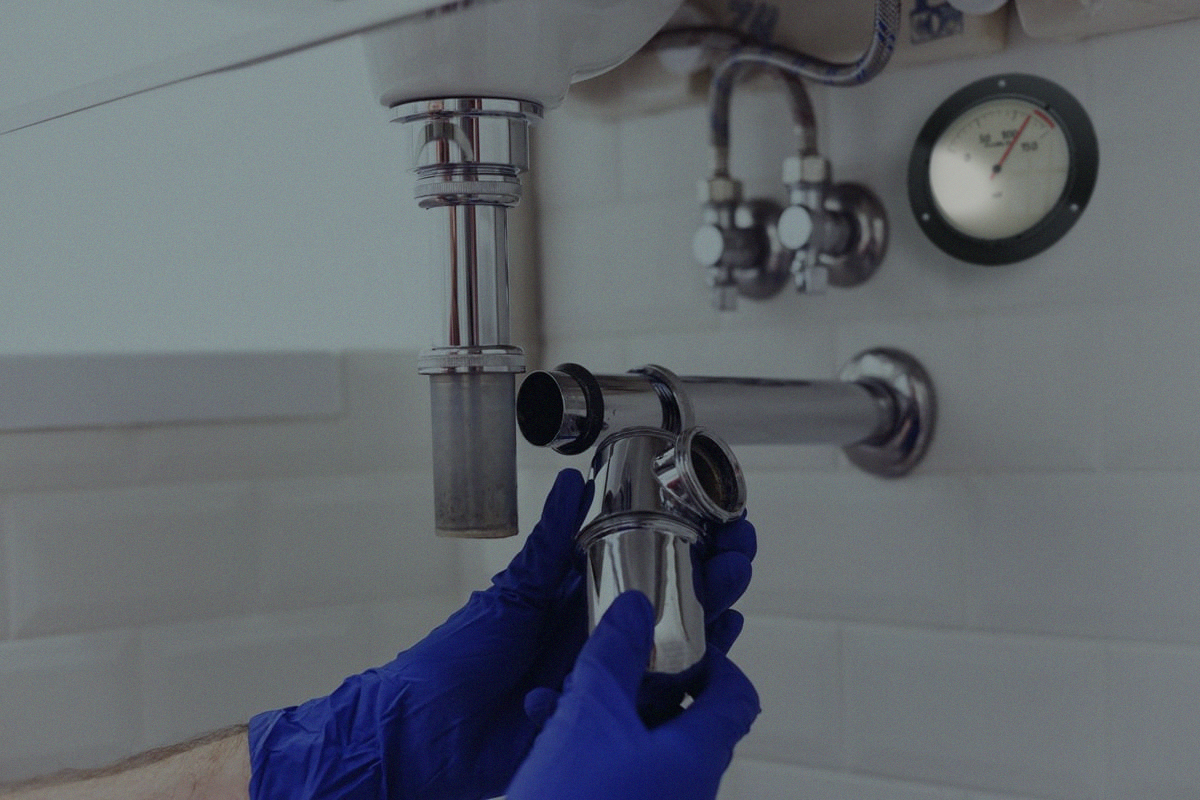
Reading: 120mV
